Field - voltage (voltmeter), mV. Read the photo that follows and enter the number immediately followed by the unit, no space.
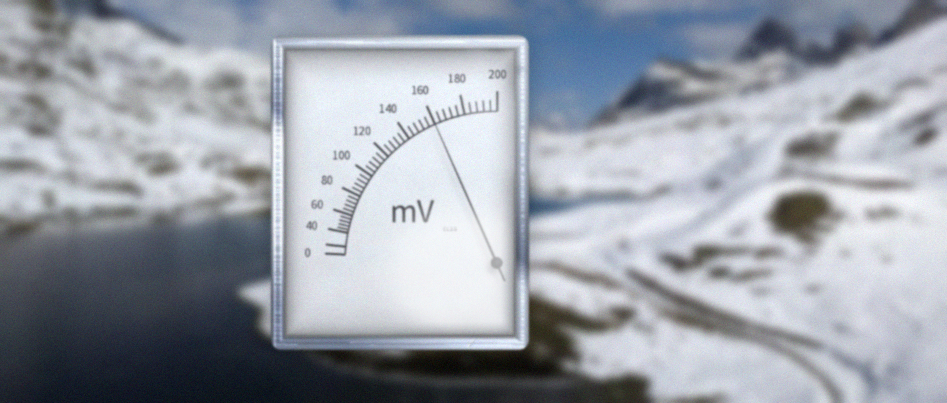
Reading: 160mV
